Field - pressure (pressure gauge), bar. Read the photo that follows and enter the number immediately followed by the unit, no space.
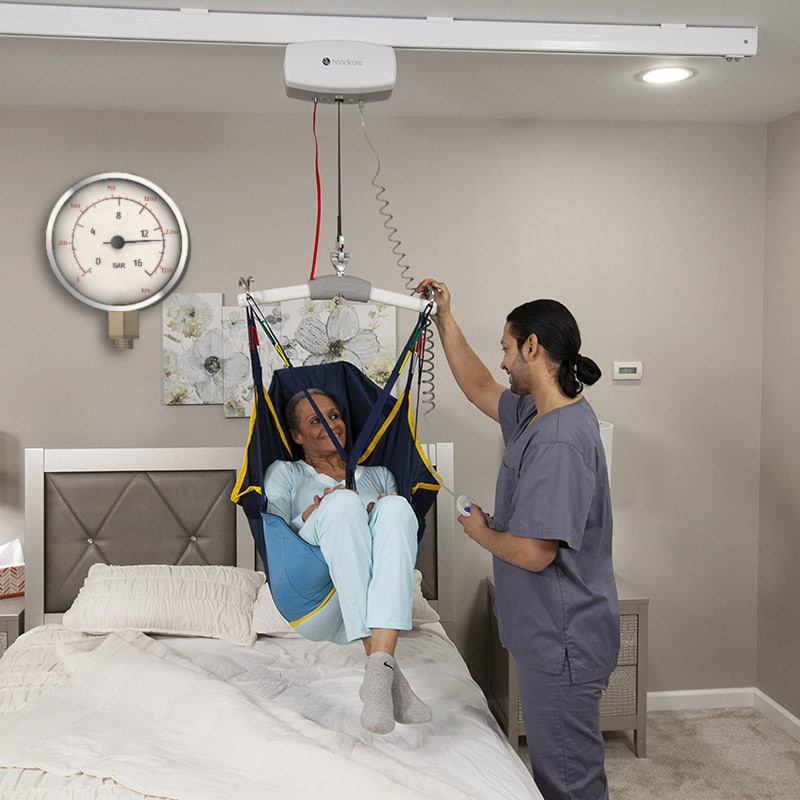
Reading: 13bar
